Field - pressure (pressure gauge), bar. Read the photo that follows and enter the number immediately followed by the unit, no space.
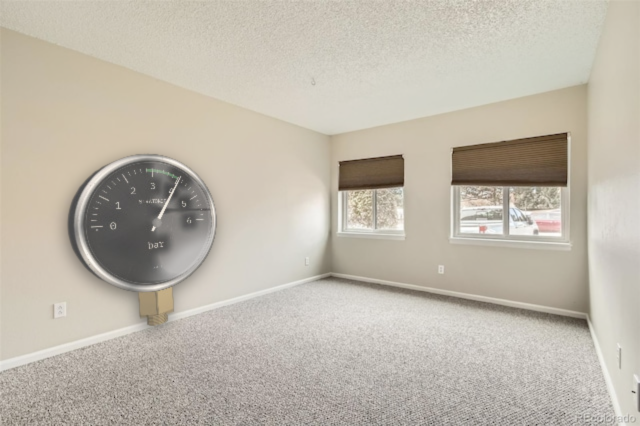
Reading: 4bar
